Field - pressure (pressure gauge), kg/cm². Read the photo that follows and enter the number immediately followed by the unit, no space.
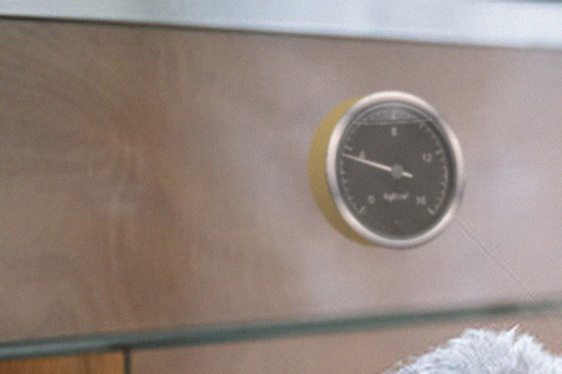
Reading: 3.5kg/cm²
